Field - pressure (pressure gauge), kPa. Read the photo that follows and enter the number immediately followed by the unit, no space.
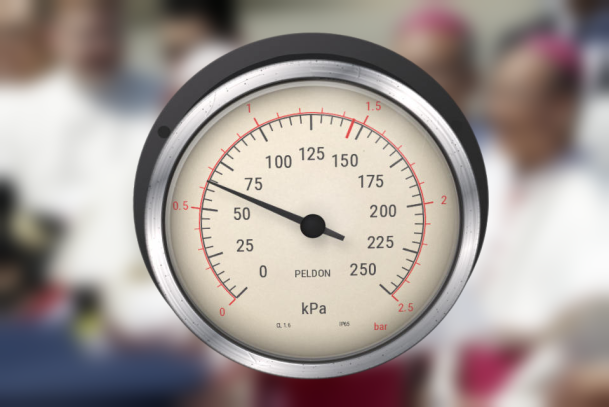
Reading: 65kPa
